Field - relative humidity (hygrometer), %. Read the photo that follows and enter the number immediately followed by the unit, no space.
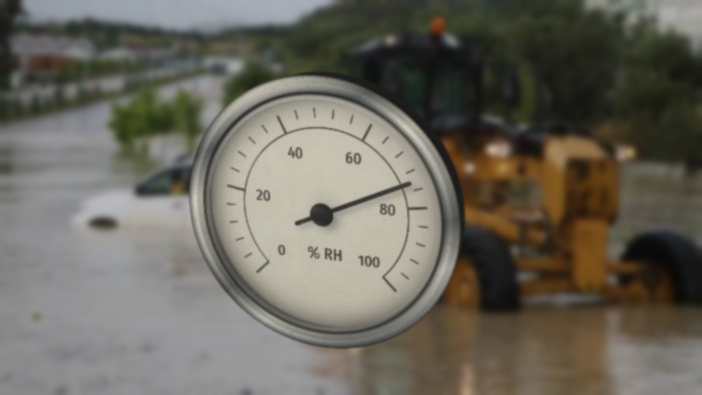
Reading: 74%
